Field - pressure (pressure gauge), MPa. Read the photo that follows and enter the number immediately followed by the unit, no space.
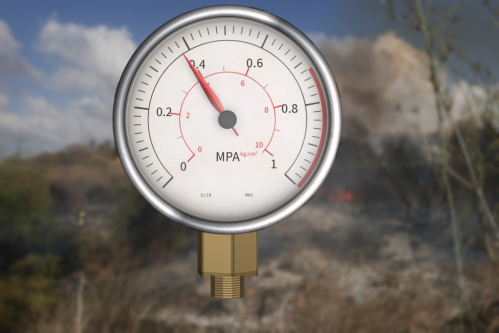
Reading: 0.38MPa
